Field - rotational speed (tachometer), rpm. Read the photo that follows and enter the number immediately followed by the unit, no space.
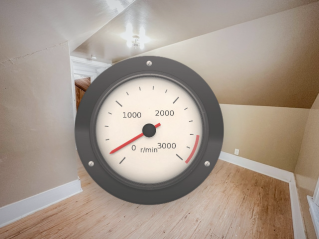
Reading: 200rpm
